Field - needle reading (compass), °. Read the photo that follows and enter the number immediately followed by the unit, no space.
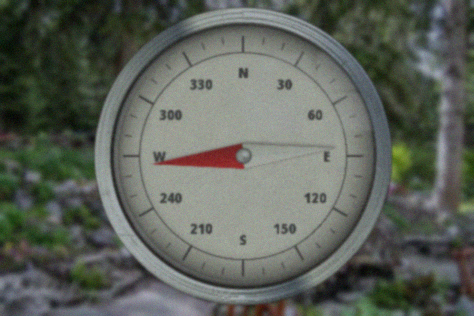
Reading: 265°
